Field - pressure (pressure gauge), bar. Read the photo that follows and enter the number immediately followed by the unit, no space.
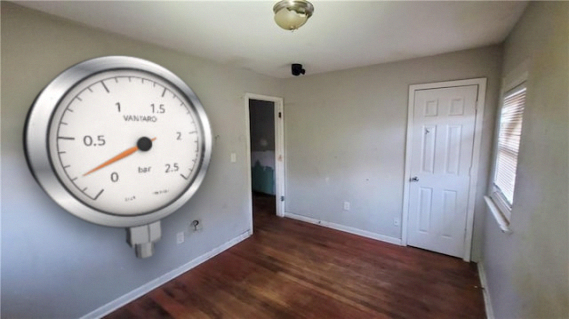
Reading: 0.2bar
